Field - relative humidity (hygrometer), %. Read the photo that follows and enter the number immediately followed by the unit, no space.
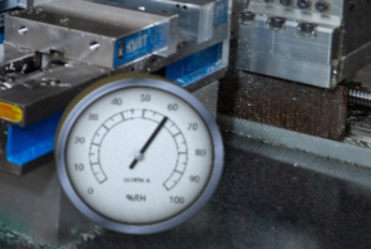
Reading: 60%
